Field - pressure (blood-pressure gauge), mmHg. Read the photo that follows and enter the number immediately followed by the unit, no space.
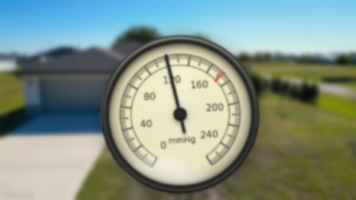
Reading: 120mmHg
